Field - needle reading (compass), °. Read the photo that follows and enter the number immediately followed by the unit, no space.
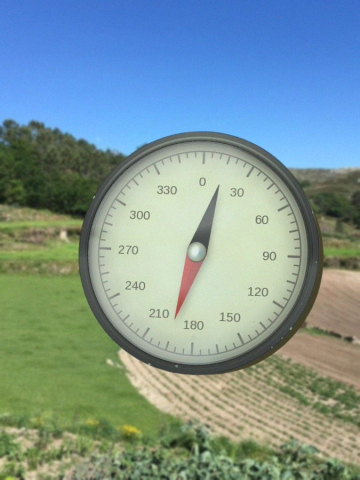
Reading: 195°
